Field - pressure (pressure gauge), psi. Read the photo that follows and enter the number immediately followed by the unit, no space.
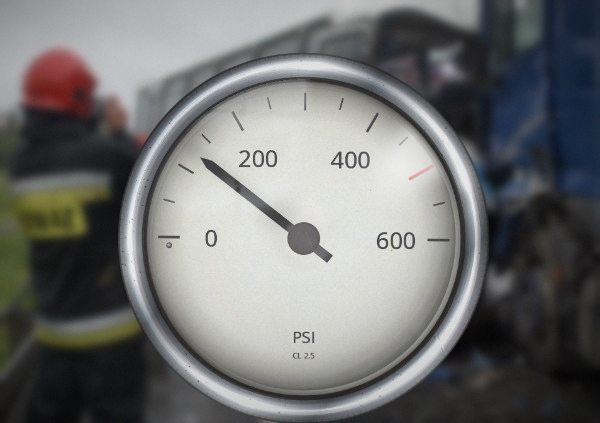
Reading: 125psi
